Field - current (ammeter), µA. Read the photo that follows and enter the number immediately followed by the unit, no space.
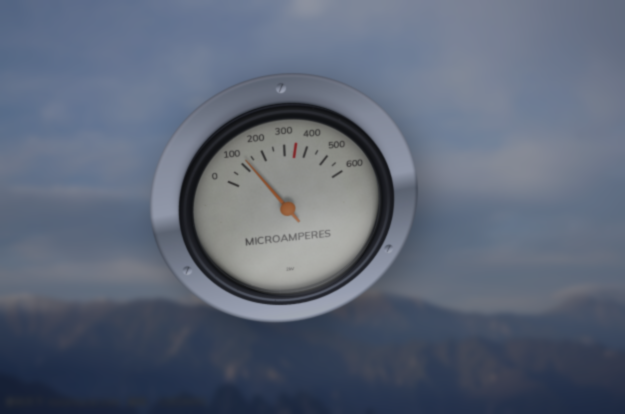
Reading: 125µA
